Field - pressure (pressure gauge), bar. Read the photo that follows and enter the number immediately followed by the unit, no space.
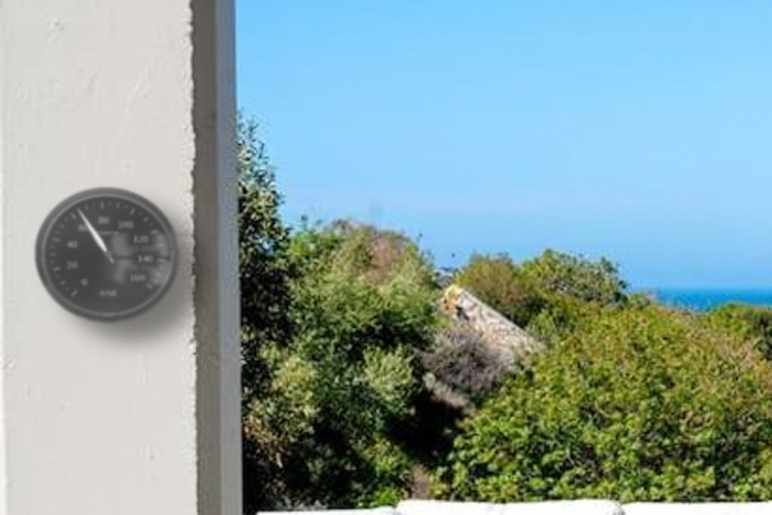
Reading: 65bar
